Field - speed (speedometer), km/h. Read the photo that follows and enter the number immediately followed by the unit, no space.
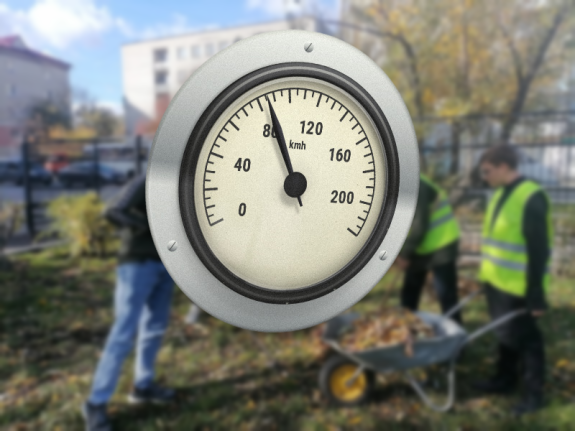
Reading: 85km/h
